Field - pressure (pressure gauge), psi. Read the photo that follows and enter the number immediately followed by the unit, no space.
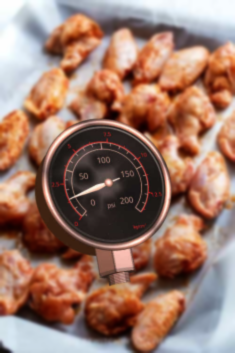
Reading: 20psi
